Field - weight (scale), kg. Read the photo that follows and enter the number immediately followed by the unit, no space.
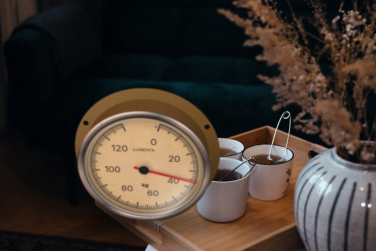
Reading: 35kg
